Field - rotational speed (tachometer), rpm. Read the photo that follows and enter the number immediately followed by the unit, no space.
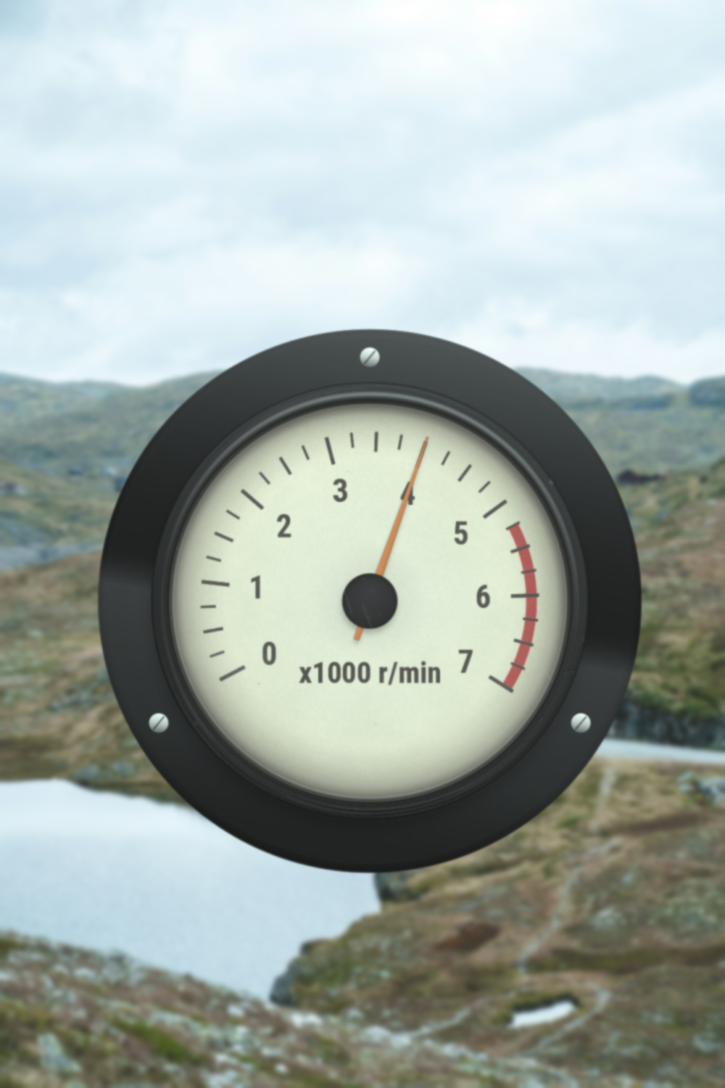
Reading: 4000rpm
